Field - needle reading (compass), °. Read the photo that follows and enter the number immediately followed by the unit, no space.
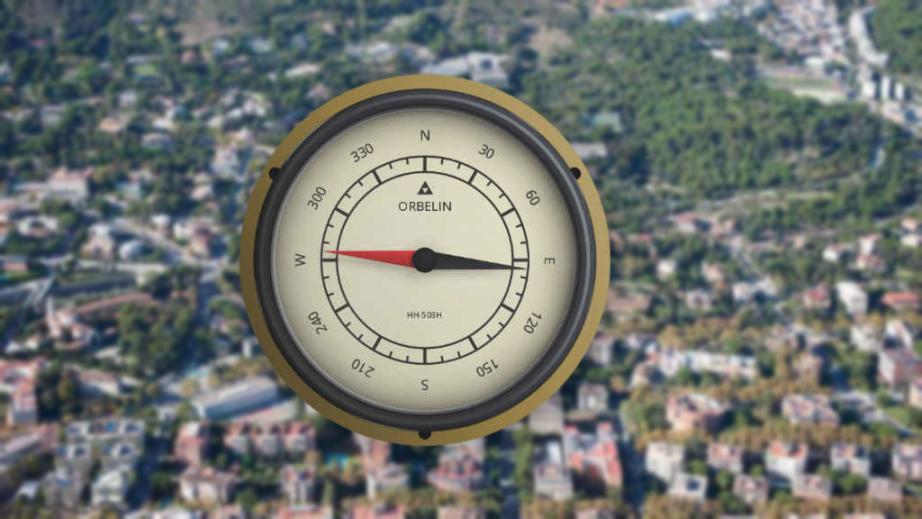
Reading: 275°
